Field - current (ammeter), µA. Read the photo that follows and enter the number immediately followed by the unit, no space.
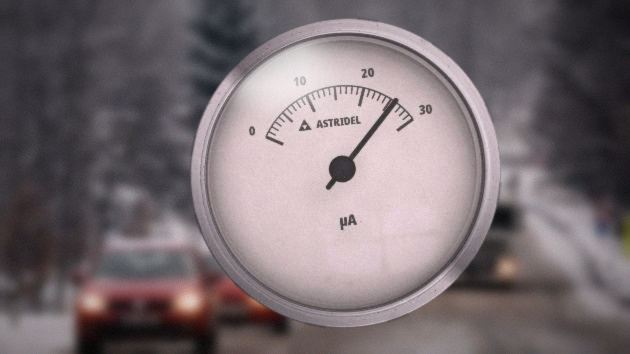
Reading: 26µA
